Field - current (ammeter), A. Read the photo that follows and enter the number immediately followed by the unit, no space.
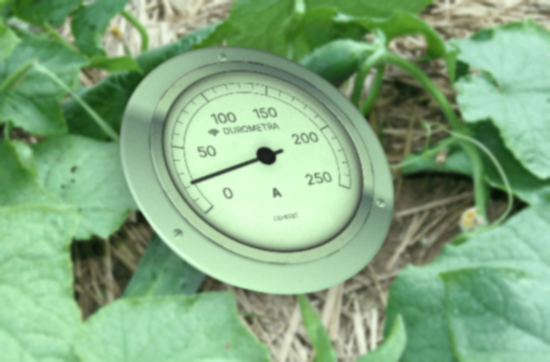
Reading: 20A
